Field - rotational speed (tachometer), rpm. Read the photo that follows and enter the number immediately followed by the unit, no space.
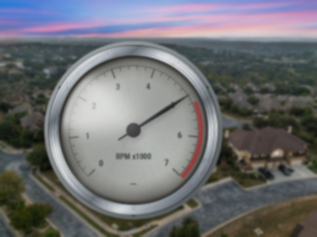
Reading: 5000rpm
